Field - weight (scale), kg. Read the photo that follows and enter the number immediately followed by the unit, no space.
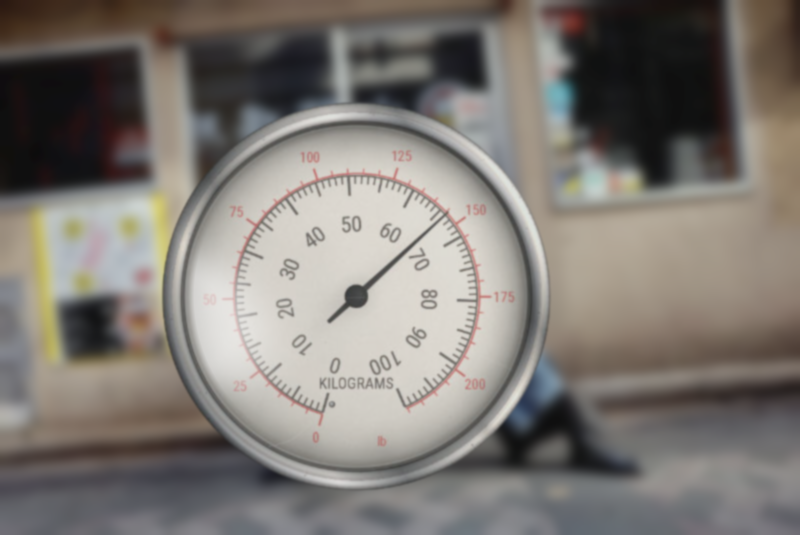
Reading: 66kg
